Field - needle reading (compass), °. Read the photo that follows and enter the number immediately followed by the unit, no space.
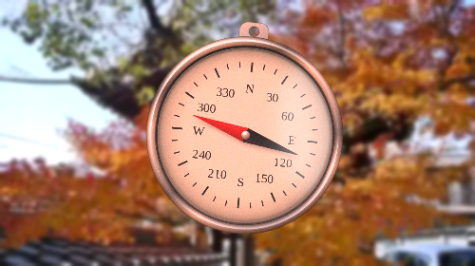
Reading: 285°
